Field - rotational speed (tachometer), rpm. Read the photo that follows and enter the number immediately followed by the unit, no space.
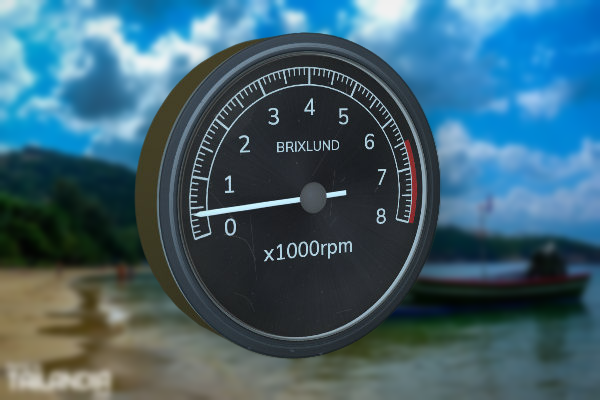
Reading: 400rpm
